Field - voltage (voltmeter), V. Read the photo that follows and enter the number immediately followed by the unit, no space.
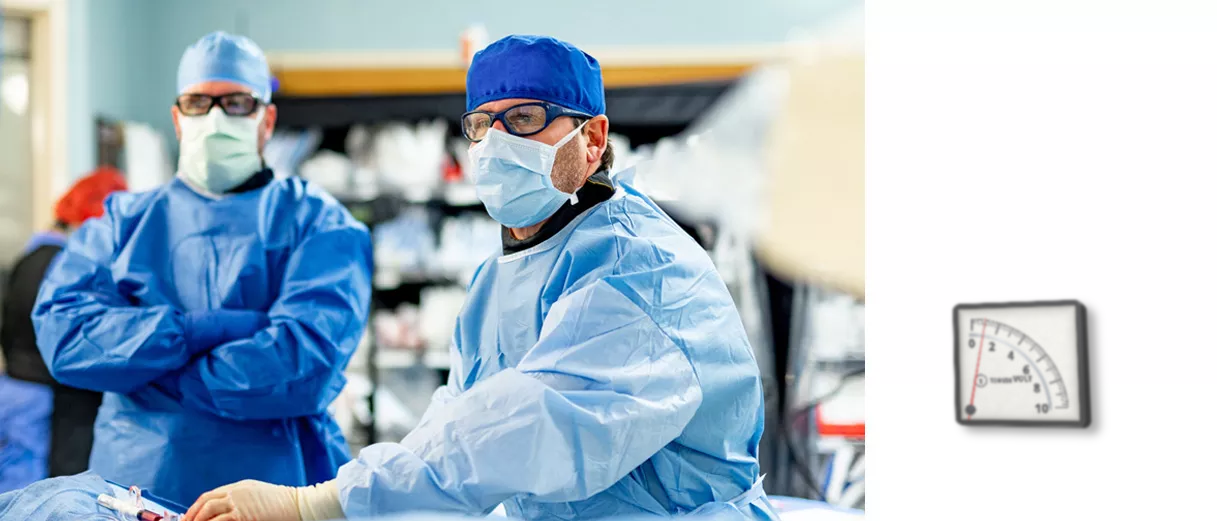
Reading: 1V
